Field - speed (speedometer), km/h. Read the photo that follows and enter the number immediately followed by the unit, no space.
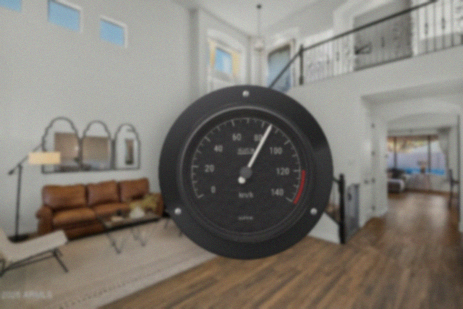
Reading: 85km/h
